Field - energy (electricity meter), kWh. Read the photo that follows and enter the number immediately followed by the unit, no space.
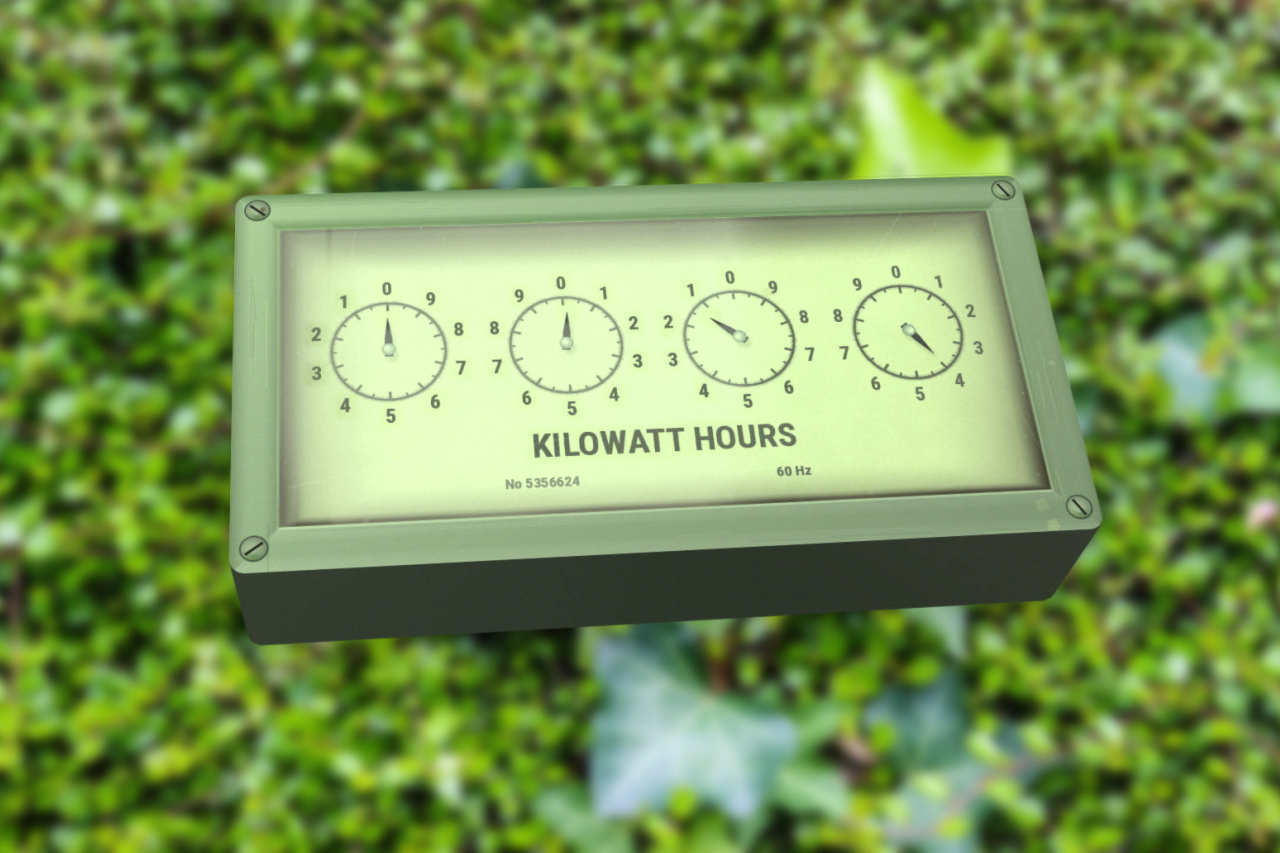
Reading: 14kWh
